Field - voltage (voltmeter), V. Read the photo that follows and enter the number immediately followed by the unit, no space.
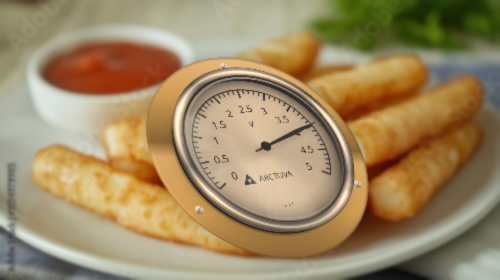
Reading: 4V
